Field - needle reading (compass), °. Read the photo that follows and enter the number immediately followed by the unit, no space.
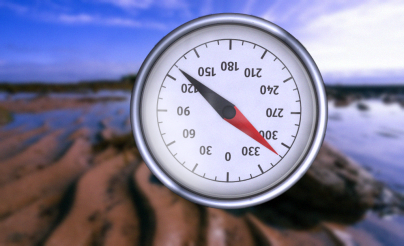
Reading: 310°
